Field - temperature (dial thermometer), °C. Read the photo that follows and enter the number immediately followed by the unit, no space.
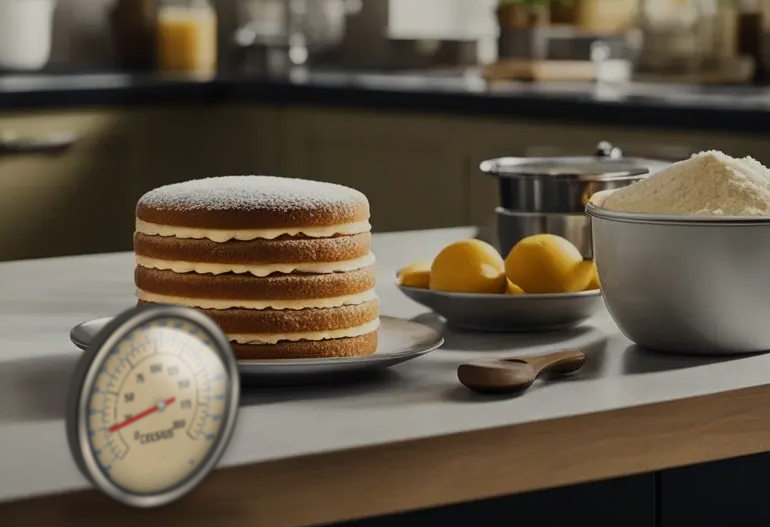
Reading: 25°C
